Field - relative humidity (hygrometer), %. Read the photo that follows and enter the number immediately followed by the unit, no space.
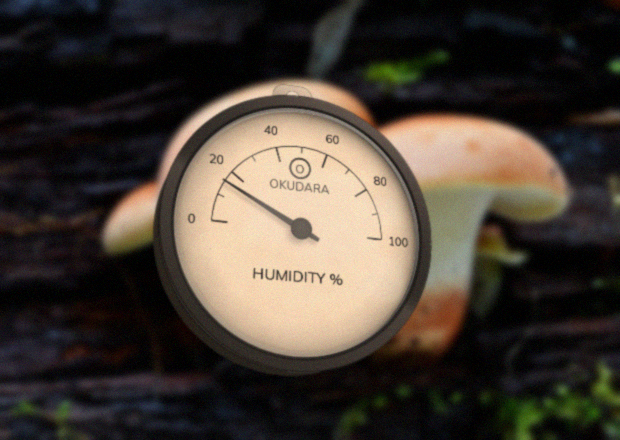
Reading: 15%
